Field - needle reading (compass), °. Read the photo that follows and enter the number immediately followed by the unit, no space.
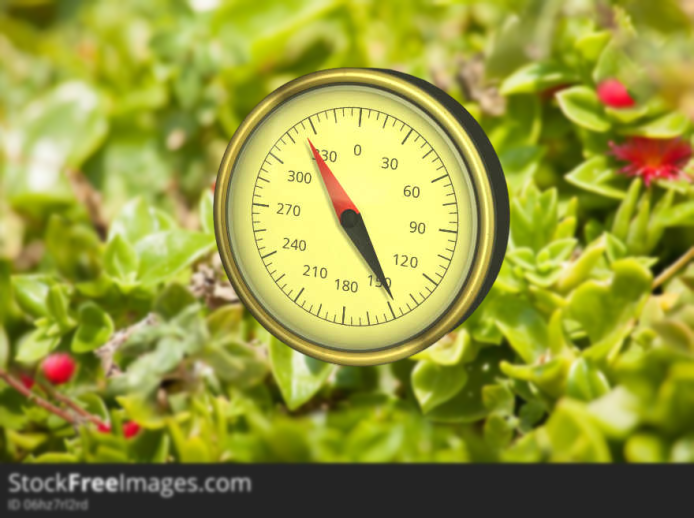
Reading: 325°
